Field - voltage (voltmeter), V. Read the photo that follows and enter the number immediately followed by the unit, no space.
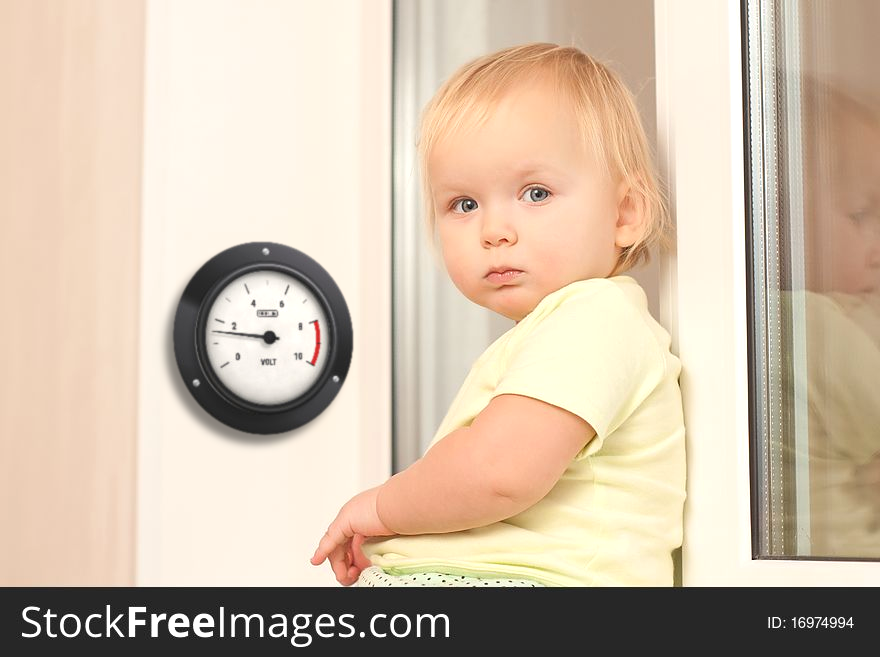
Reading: 1.5V
